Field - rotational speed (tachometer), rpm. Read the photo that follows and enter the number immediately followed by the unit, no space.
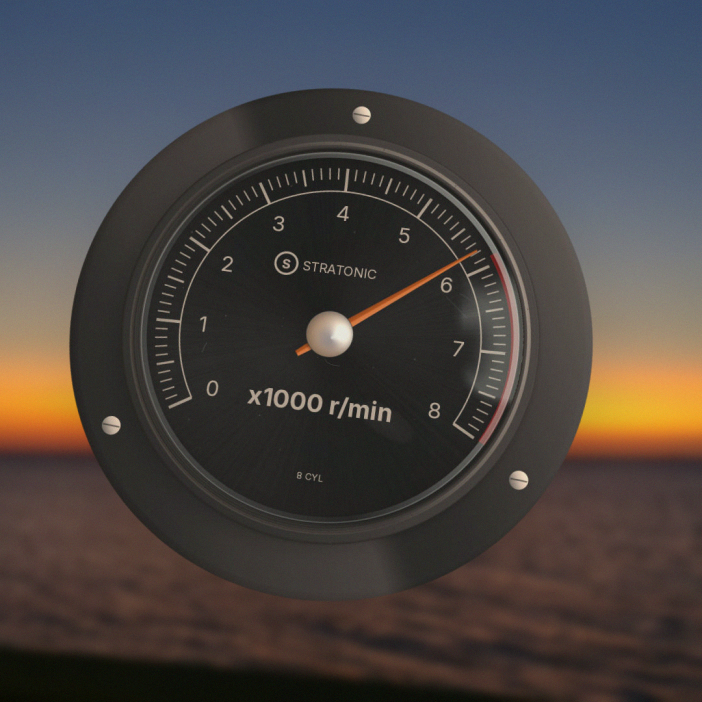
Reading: 5800rpm
